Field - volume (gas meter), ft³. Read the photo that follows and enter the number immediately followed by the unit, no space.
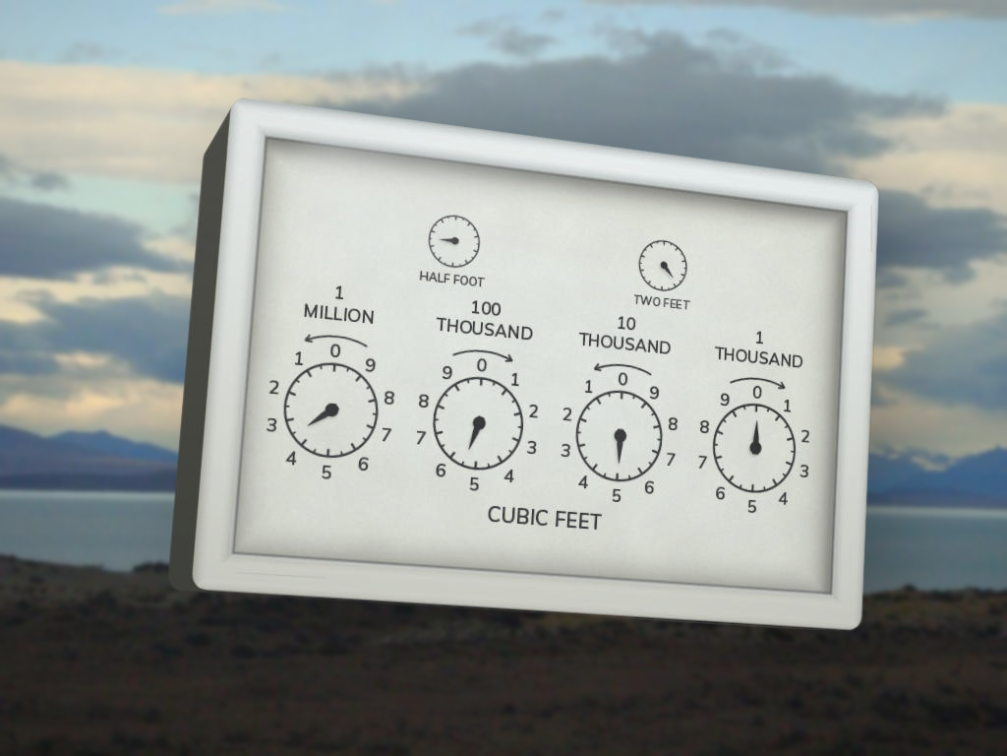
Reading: 355000ft³
